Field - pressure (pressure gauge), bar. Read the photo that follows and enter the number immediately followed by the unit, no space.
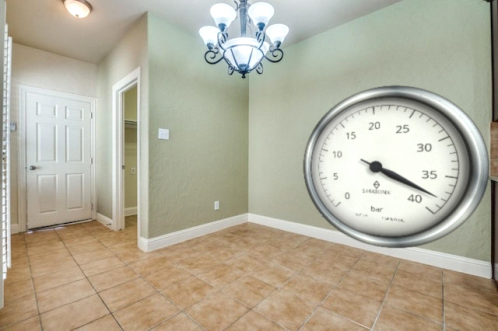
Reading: 38bar
